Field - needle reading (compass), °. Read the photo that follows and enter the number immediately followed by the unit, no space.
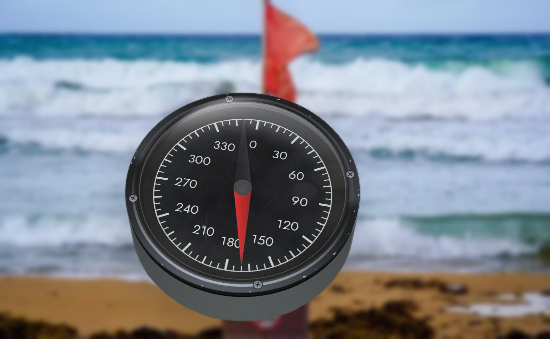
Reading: 170°
